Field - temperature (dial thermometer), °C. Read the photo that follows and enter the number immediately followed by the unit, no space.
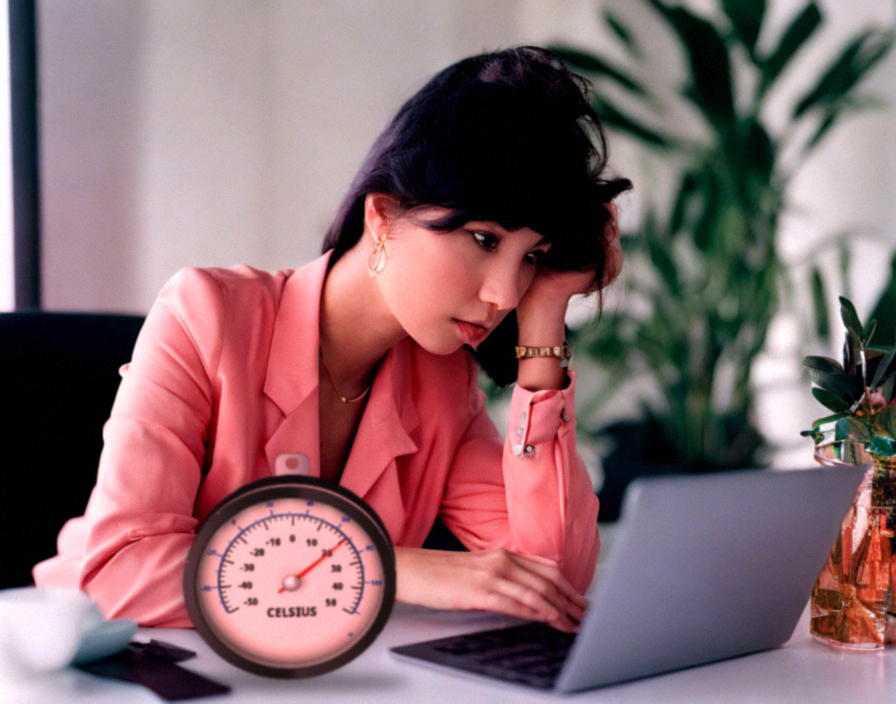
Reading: 20°C
